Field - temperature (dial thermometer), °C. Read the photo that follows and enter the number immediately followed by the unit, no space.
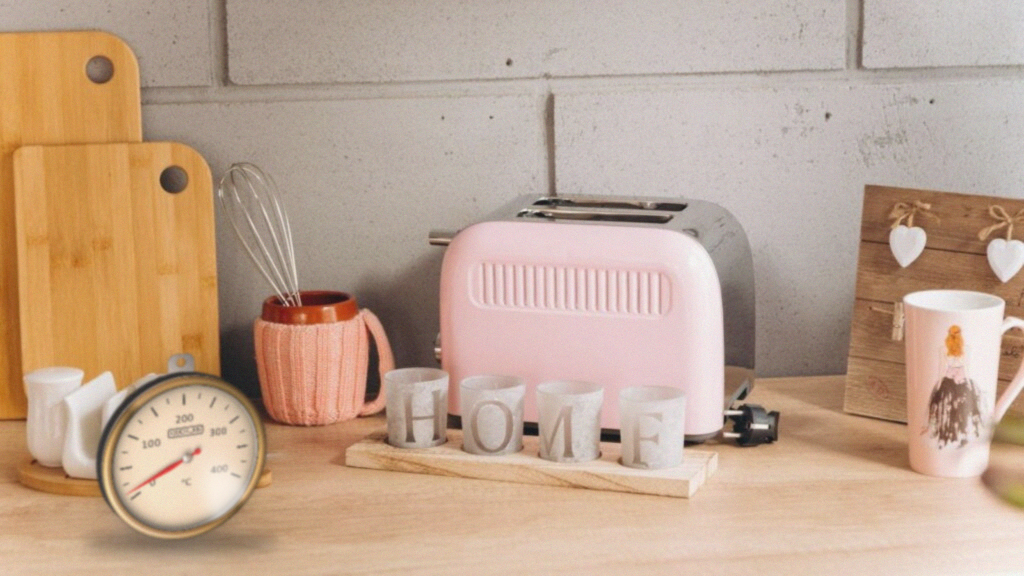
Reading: 12.5°C
